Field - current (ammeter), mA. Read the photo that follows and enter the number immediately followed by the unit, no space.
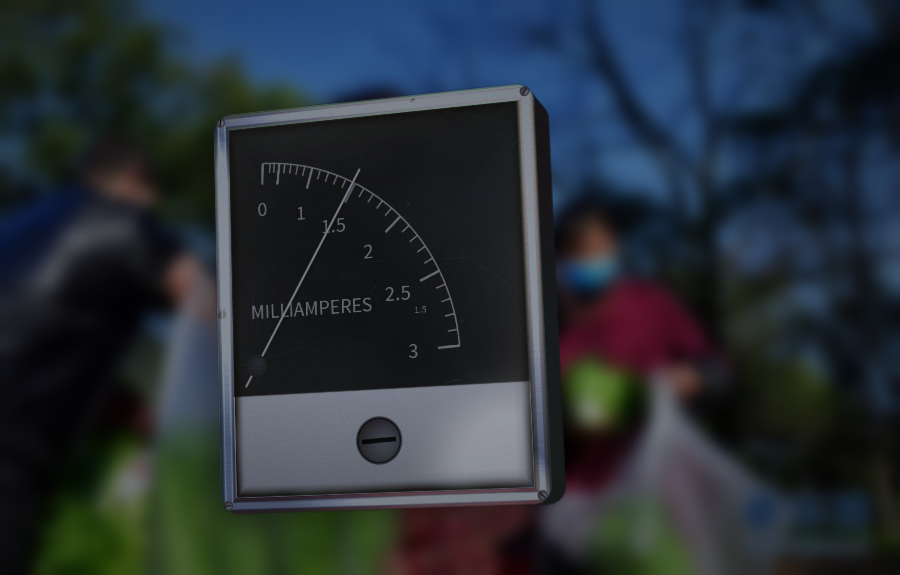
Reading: 1.5mA
